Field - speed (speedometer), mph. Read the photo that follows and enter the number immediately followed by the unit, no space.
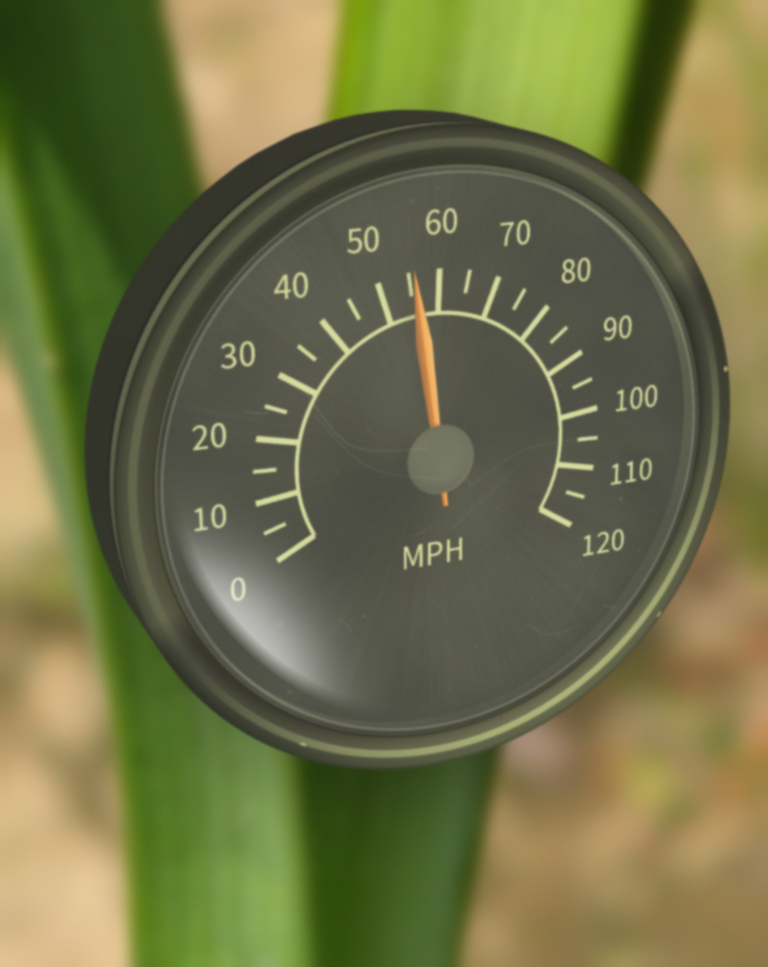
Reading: 55mph
